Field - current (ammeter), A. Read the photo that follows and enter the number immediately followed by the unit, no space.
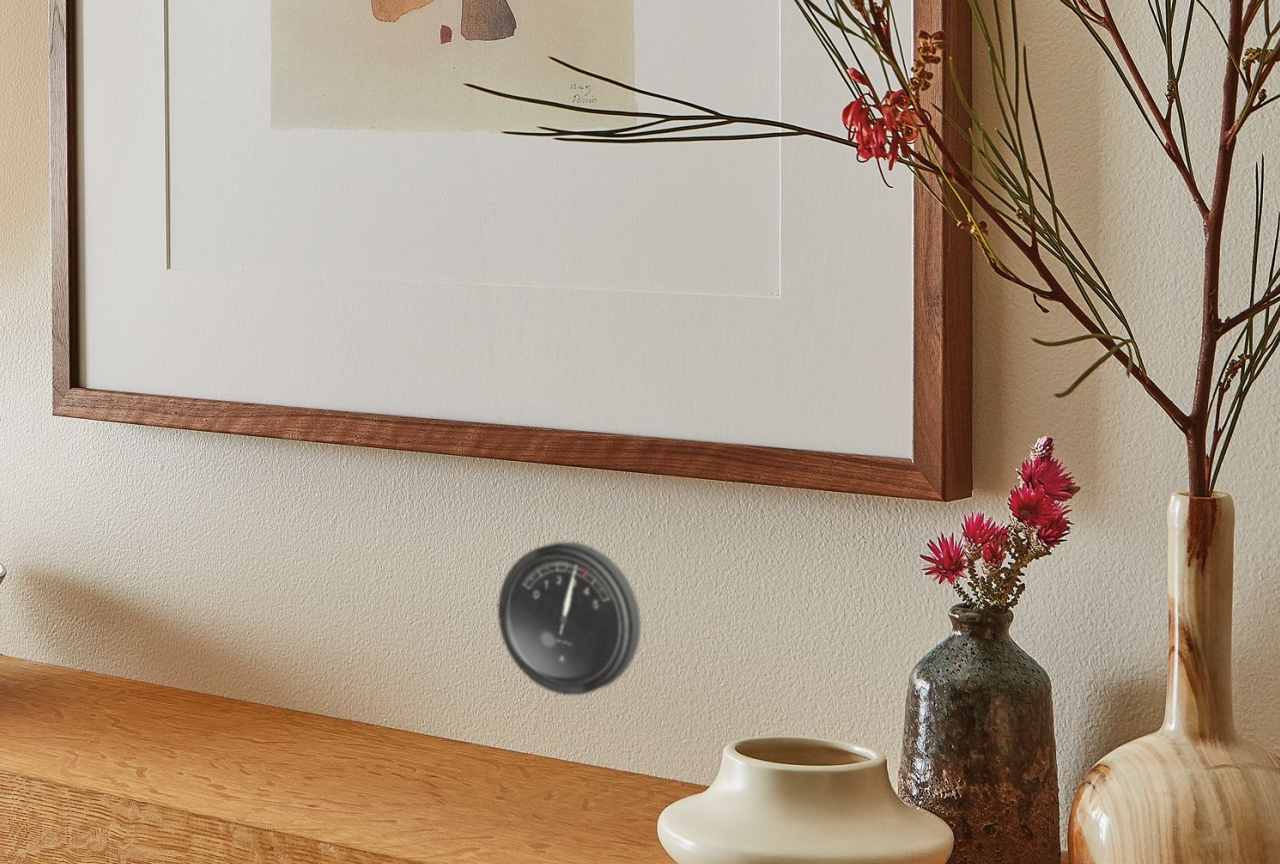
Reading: 3A
